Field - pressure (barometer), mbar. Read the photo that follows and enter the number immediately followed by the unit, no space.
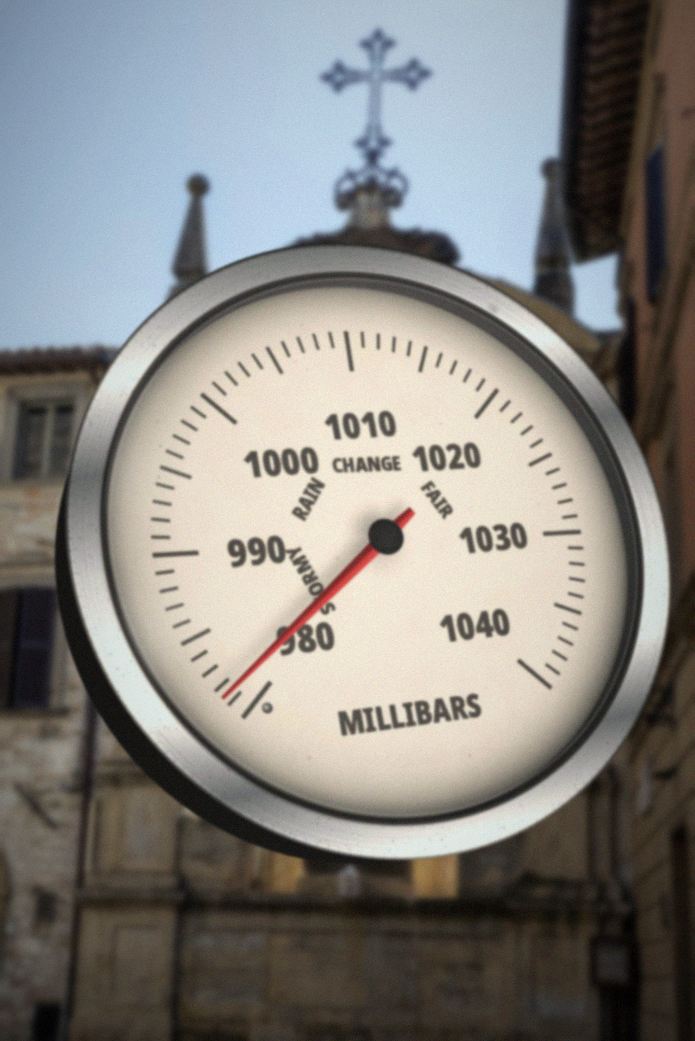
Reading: 981.5mbar
